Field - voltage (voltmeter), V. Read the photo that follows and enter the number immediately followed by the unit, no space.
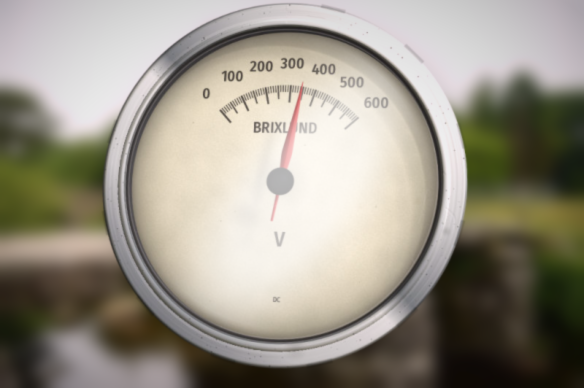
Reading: 350V
